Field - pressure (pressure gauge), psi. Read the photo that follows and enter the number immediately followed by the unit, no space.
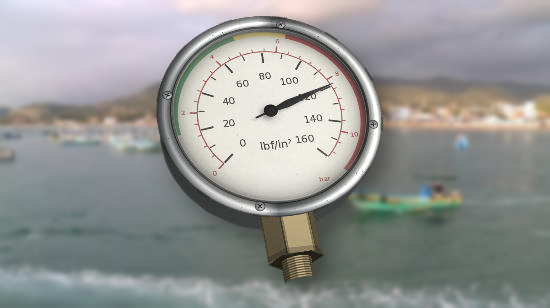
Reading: 120psi
